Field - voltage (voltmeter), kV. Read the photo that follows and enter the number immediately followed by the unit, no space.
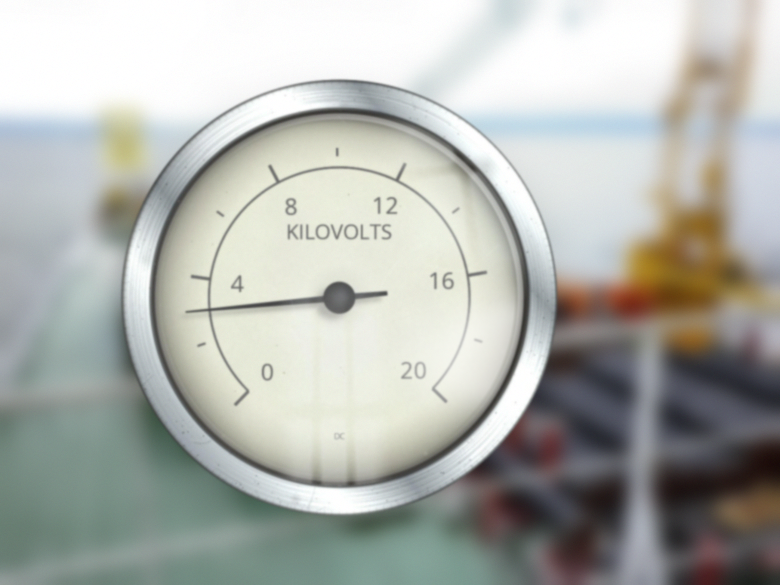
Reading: 3kV
